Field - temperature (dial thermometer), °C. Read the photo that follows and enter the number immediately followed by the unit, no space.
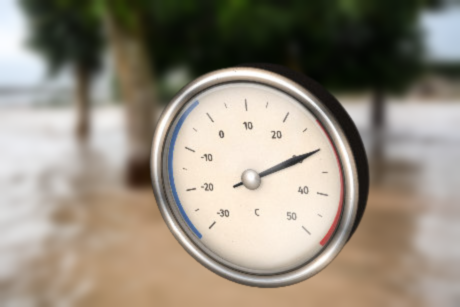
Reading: 30°C
